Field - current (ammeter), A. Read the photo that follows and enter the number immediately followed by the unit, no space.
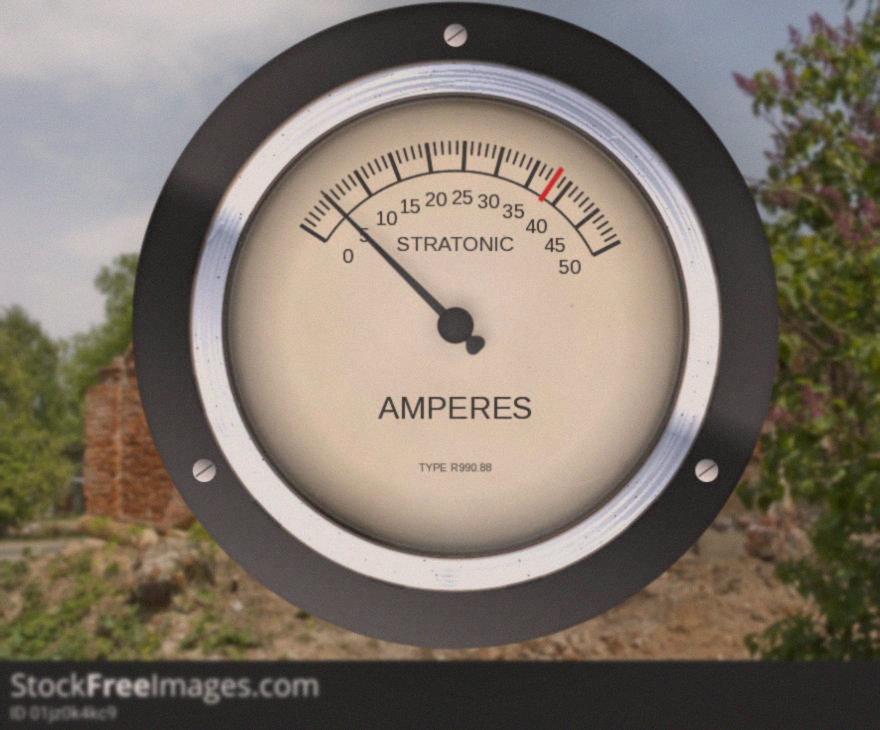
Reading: 5A
